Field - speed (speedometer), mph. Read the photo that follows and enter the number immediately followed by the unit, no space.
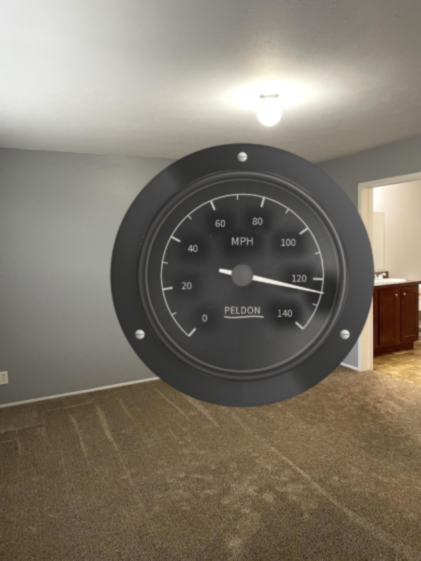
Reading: 125mph
